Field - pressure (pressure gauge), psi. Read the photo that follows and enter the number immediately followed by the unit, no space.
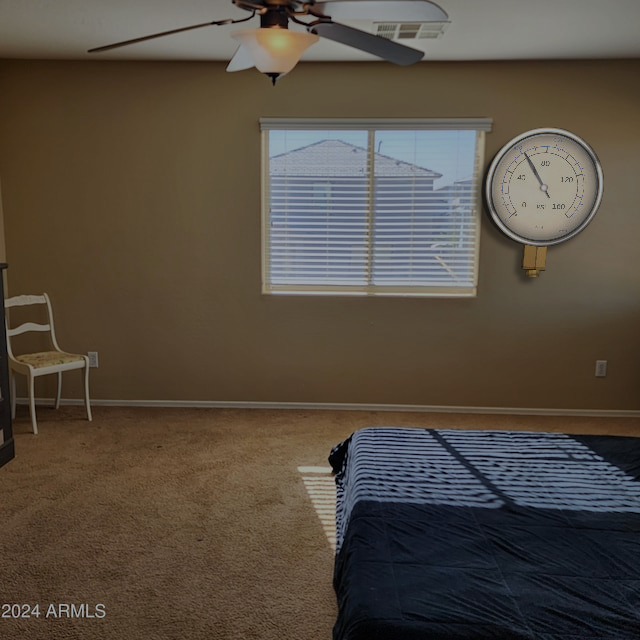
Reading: 60psi
